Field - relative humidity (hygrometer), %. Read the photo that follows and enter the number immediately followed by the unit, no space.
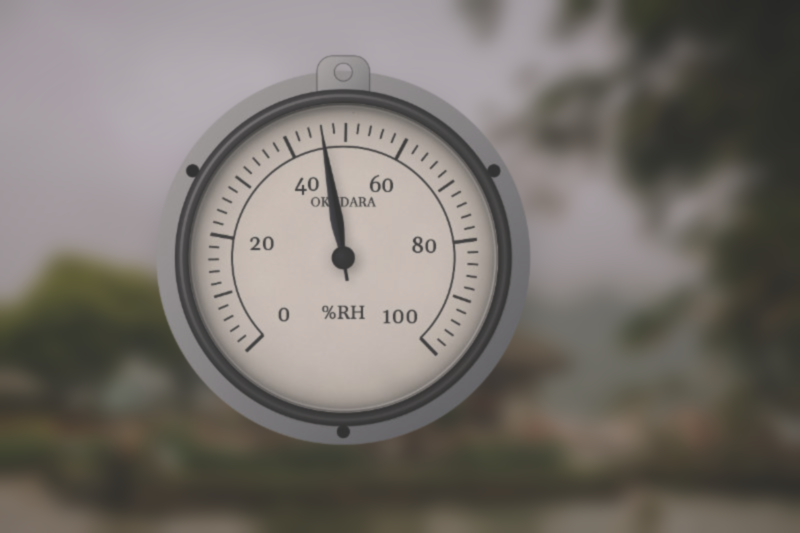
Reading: 46%
